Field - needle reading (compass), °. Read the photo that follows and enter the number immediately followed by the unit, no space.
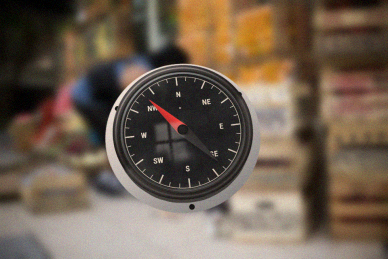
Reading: 320°
